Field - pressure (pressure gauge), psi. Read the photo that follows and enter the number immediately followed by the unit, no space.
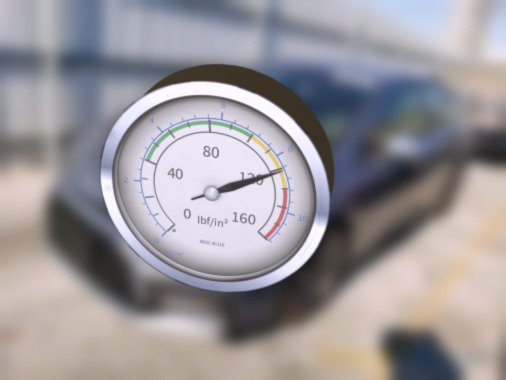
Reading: 120psi
